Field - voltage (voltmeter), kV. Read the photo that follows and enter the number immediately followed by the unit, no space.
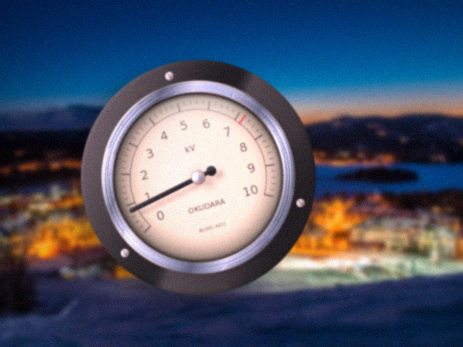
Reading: 0.8kV
